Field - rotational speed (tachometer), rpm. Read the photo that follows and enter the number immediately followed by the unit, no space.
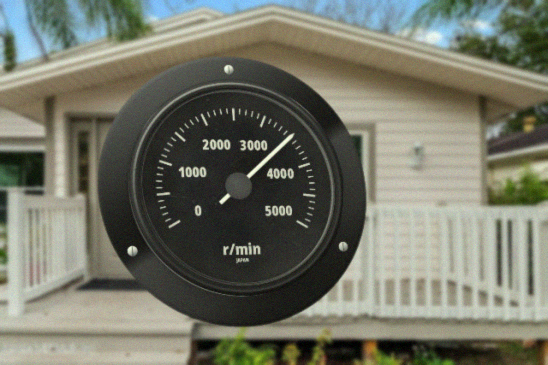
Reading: 3500rpm
